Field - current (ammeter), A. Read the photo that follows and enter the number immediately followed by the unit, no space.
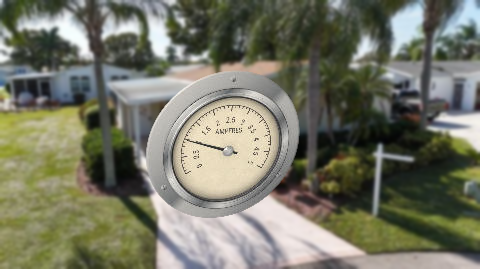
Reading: 1A
